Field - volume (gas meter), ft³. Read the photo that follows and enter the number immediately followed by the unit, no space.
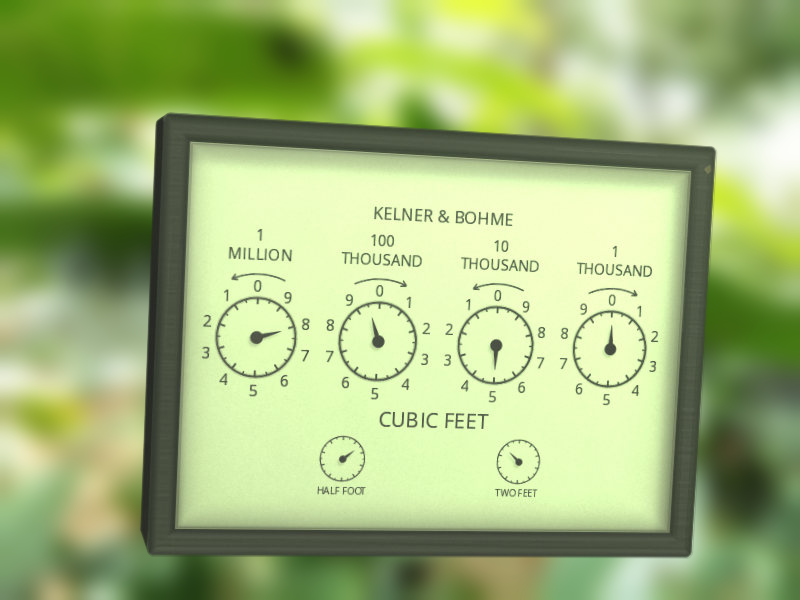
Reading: 795000ft³
